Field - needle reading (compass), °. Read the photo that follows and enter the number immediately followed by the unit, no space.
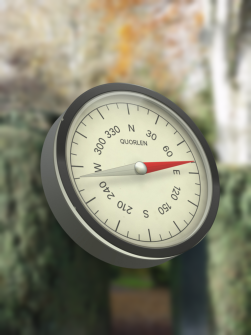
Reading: 80°
